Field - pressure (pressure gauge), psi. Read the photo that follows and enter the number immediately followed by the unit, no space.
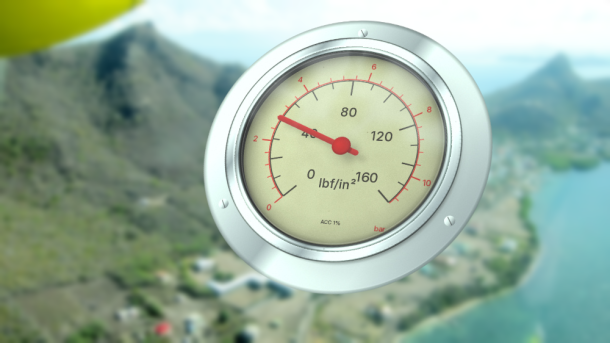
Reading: 40psi
